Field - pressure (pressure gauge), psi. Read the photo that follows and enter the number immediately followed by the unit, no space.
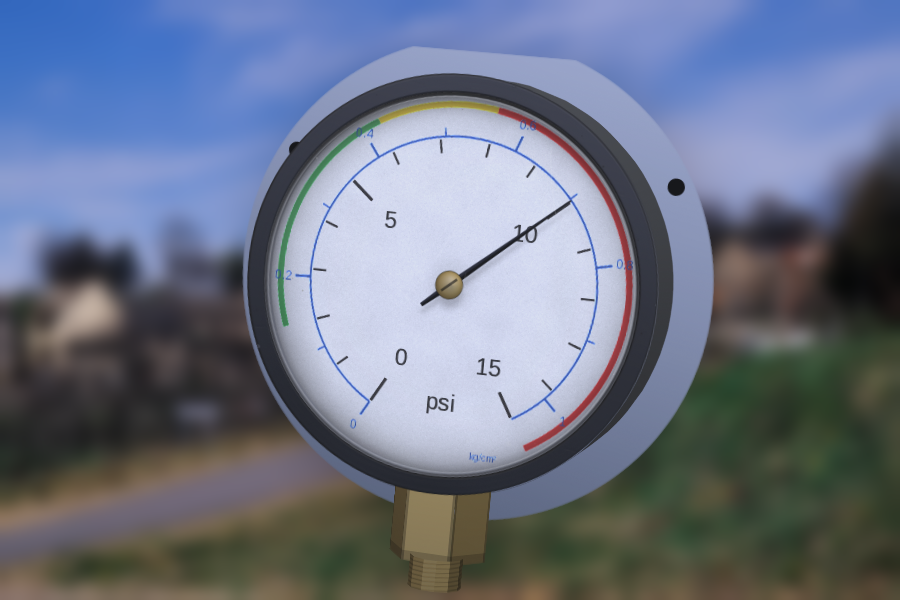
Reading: 10psi
